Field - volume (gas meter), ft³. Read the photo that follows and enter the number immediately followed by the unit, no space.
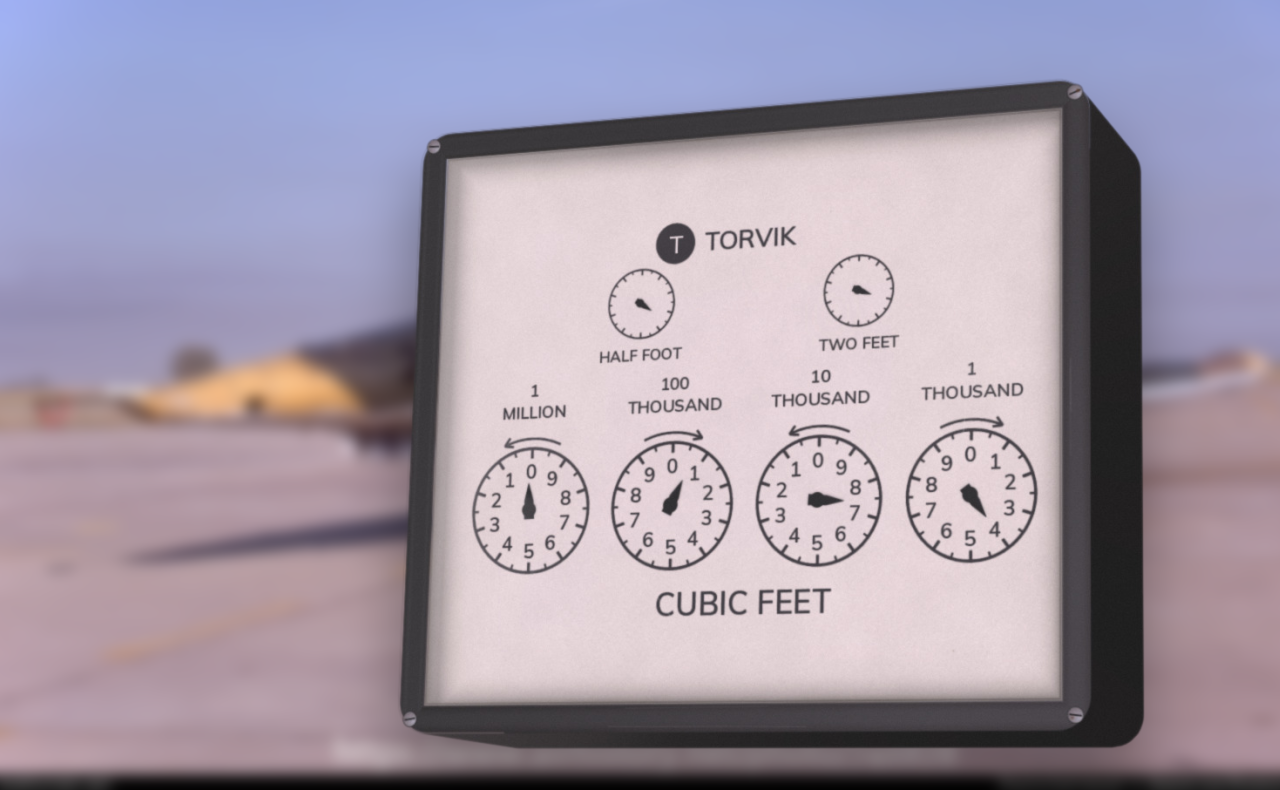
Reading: 7400ft³
